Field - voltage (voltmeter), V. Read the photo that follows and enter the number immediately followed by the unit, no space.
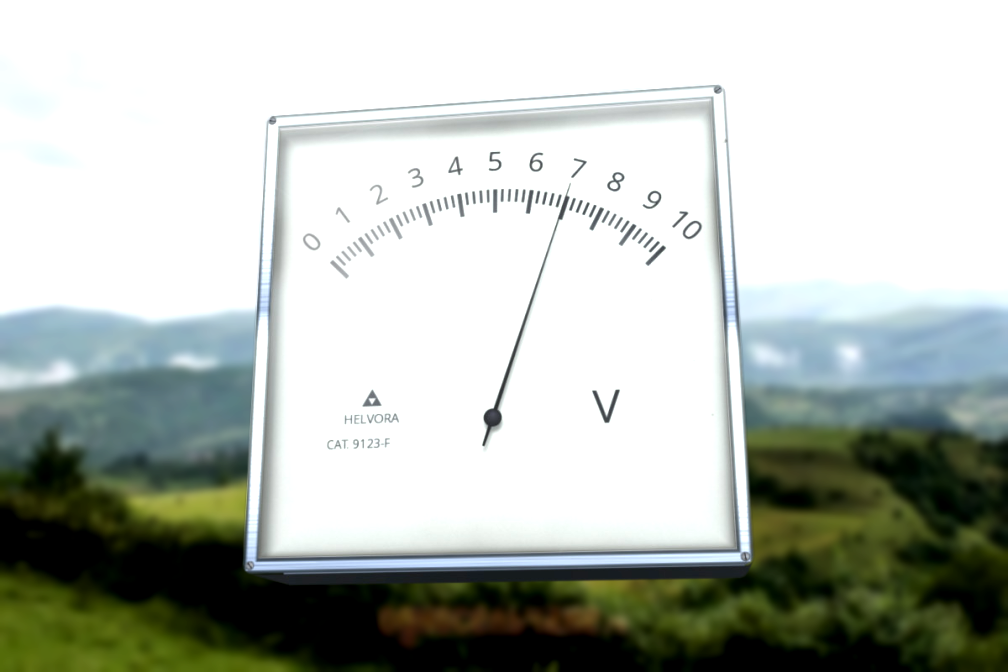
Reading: 7V
